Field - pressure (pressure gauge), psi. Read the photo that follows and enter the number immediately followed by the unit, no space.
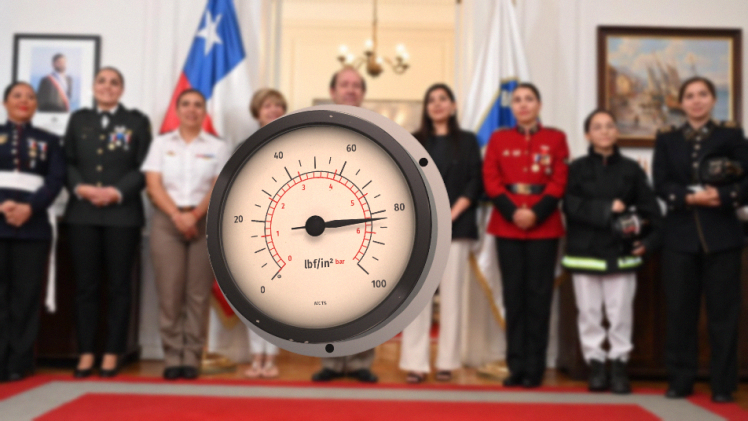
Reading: 82.5psi
